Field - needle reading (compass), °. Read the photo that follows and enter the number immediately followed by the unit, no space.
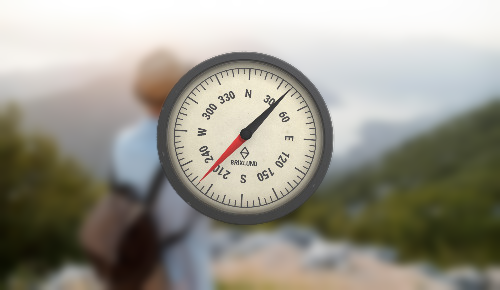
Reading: 220°
